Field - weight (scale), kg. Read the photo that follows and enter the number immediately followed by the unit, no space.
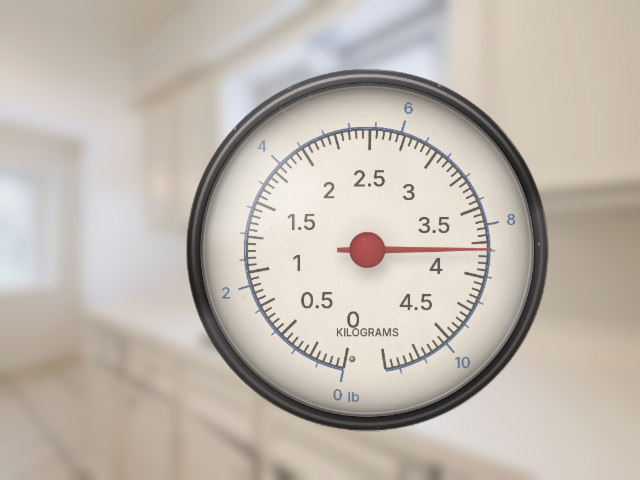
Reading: 3.8kg
